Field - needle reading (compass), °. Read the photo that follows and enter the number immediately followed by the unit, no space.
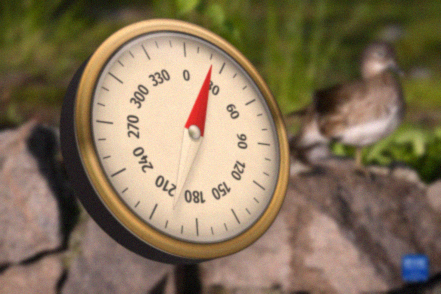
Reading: 20°
